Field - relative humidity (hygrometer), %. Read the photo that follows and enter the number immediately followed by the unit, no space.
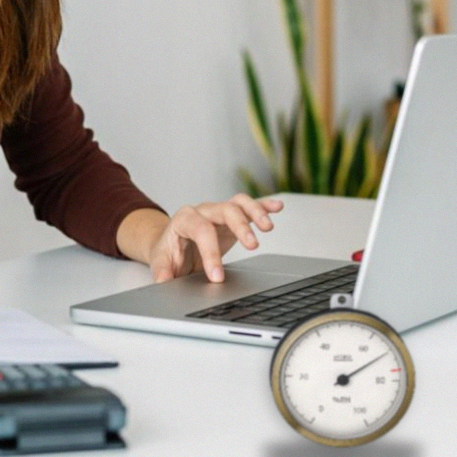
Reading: 68%
